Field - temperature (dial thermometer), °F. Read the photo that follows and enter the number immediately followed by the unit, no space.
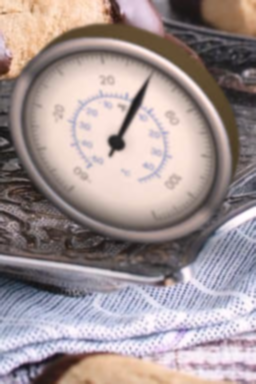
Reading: 40°F
